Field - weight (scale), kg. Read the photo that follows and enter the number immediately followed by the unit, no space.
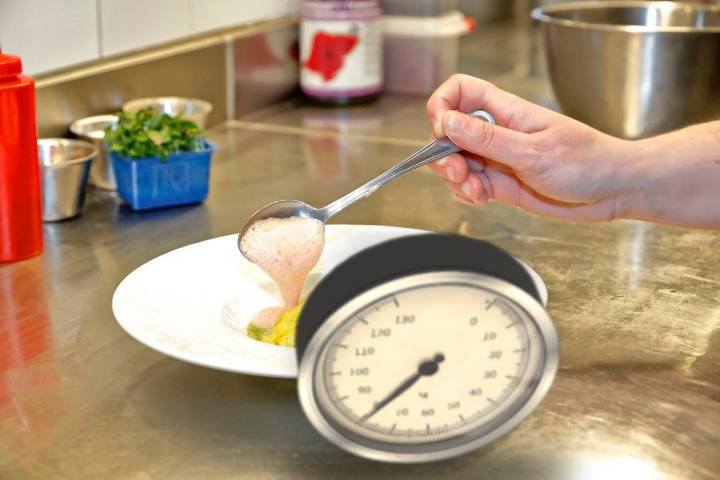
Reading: 80kg
